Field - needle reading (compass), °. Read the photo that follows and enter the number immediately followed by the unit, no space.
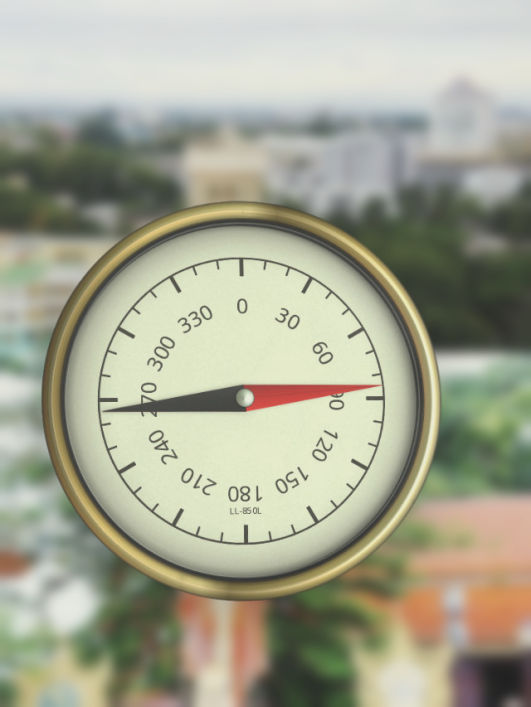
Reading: 85°
